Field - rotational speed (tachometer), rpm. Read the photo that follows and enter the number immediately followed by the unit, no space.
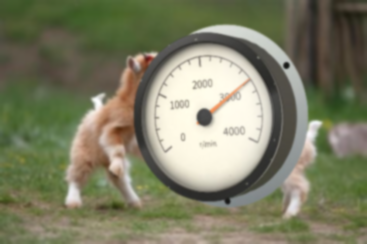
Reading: 3000rpm
